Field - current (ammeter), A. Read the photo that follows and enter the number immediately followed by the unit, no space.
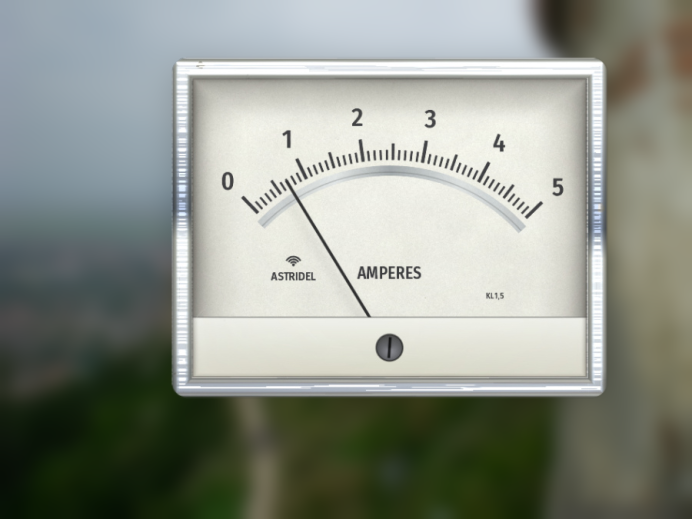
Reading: 0.7A
